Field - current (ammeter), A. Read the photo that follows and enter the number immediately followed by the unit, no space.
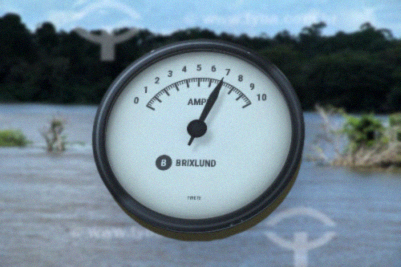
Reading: 7A
